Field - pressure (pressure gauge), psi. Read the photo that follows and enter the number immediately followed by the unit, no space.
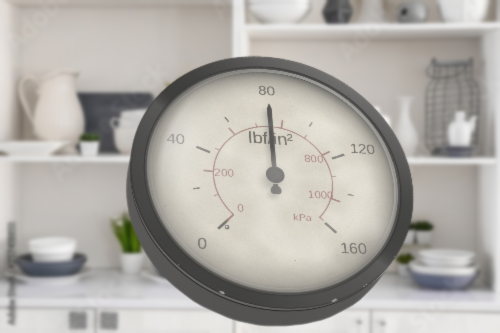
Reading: 80psi
